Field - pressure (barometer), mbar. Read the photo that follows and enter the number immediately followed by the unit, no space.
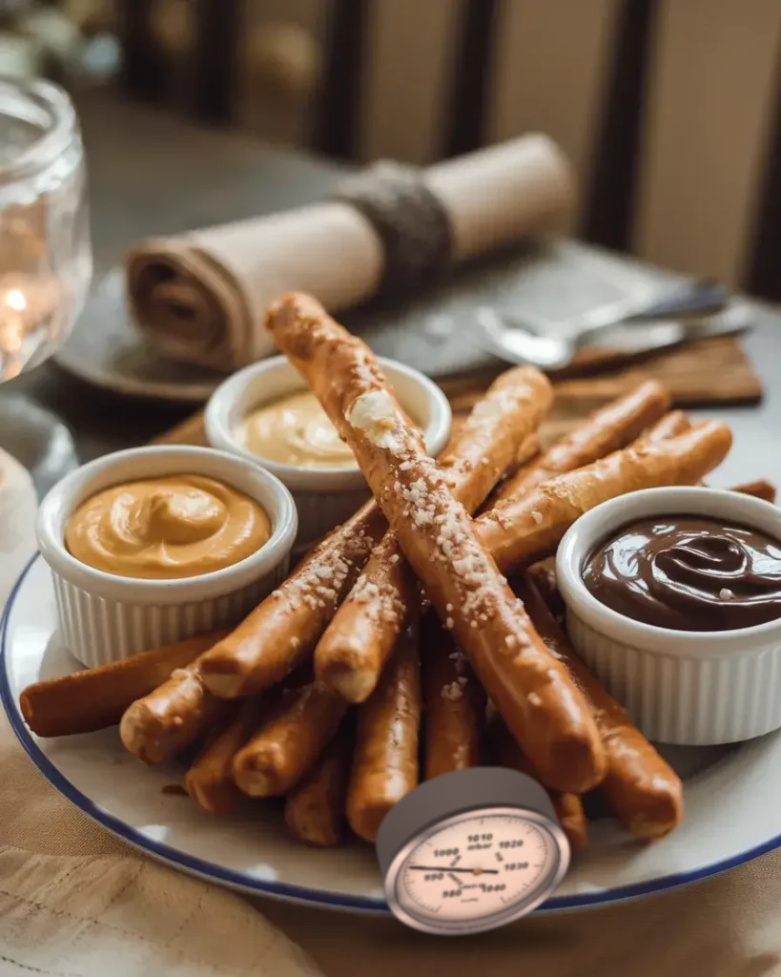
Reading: 995mbar
